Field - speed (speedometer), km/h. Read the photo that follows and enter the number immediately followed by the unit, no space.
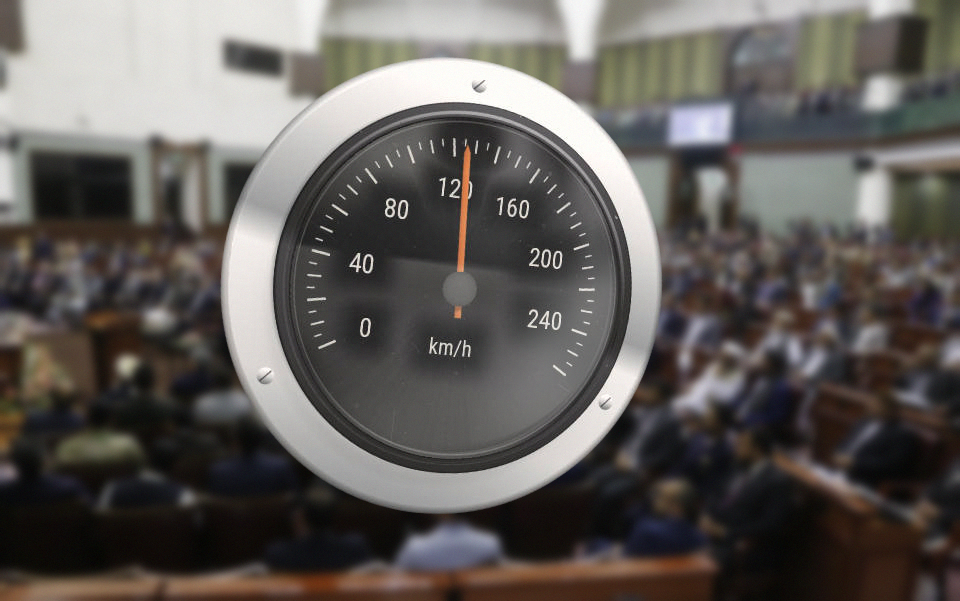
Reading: 125km/h
